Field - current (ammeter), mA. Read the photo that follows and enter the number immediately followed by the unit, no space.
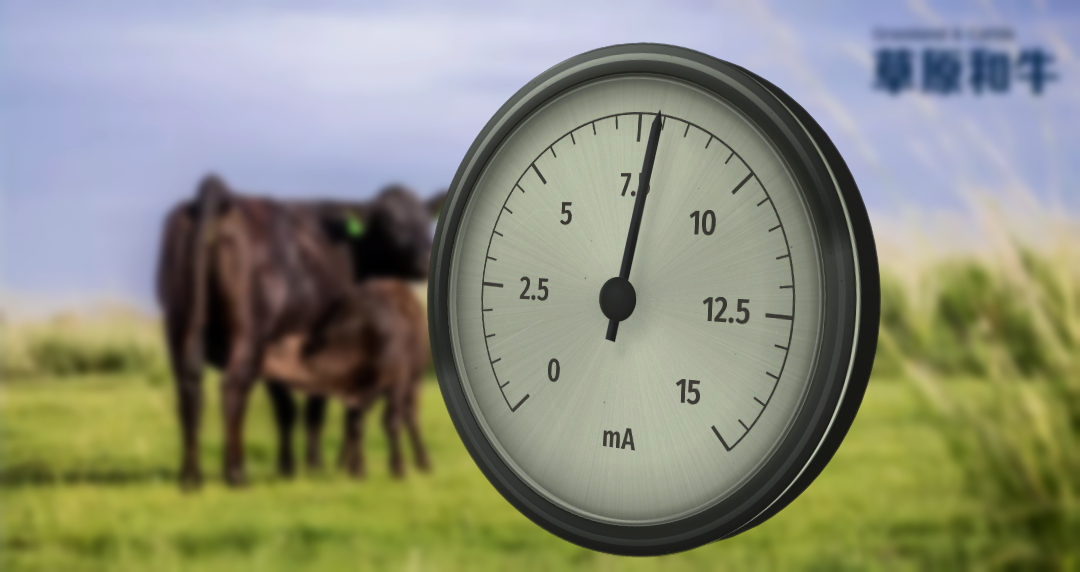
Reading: 8mA
